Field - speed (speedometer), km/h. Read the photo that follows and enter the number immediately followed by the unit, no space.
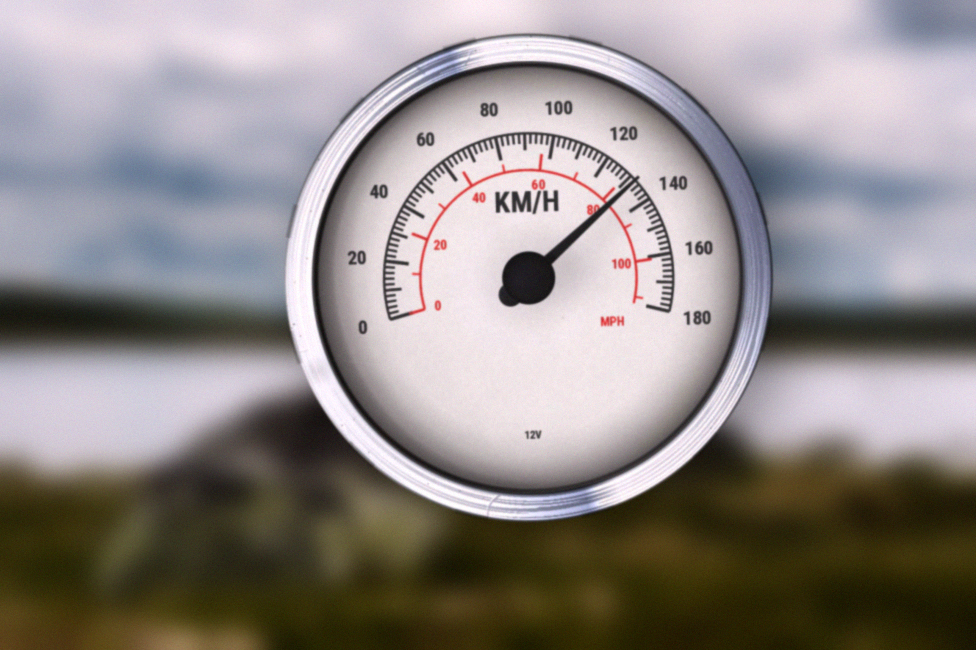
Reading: 132km/h
